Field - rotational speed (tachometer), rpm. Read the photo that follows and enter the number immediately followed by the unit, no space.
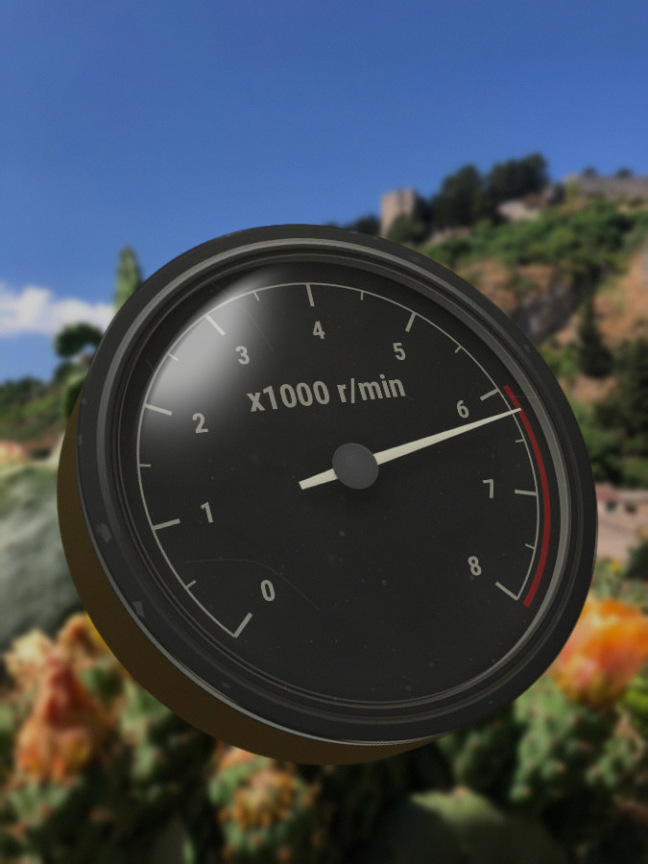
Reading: 6250rpm
